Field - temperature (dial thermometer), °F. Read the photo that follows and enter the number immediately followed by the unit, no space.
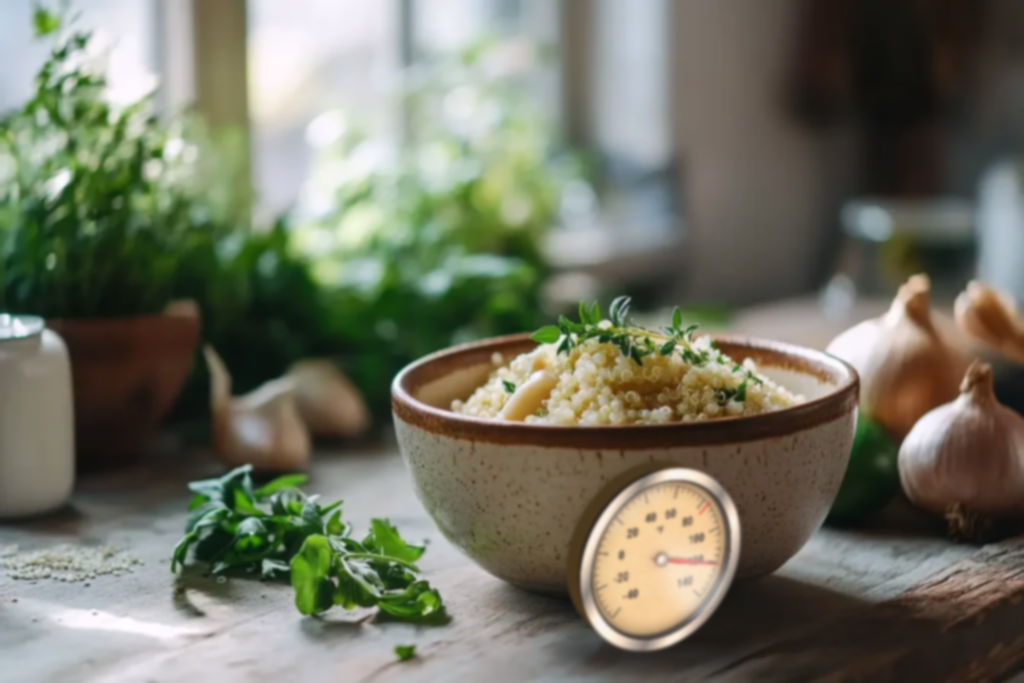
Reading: 120°F
